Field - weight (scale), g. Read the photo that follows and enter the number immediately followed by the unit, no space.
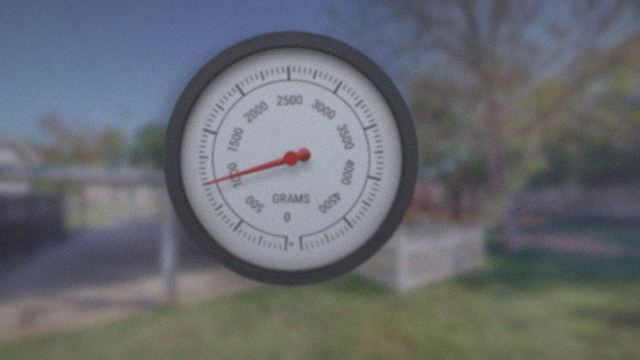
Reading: 1000g
